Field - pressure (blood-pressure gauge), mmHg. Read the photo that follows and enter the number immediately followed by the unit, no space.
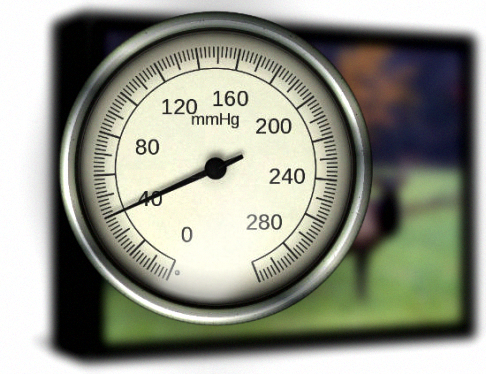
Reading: 40mmHg
